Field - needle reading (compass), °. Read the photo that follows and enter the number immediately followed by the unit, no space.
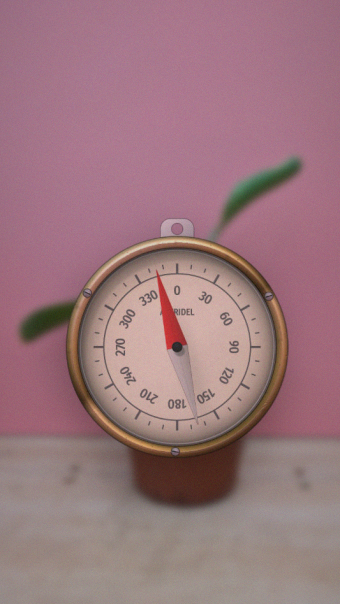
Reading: 345°
